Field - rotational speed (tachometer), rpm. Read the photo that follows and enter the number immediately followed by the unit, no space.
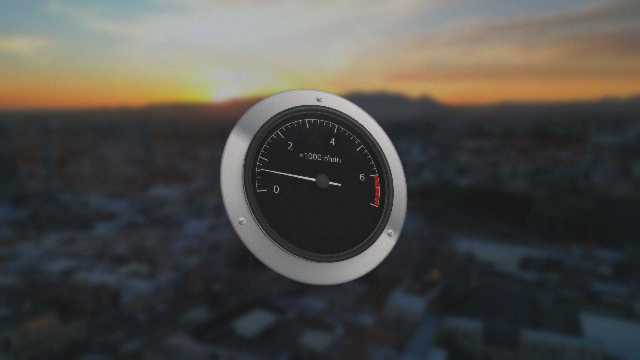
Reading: 600rpm
